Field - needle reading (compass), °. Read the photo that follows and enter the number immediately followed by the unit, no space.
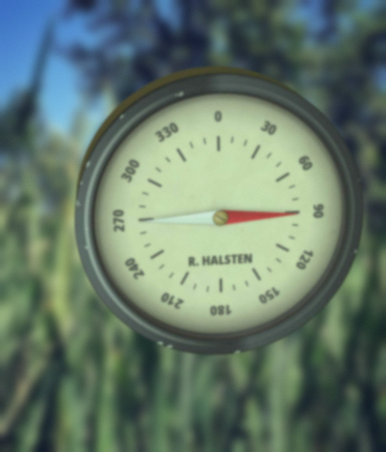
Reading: 90°
